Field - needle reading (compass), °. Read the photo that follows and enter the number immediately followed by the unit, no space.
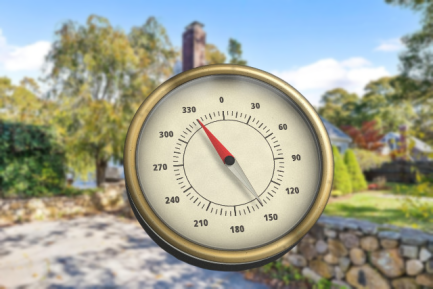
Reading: 330°
